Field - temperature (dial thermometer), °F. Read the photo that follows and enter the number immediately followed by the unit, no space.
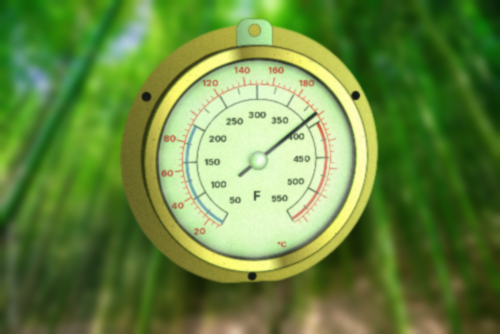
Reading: 387.5°F
